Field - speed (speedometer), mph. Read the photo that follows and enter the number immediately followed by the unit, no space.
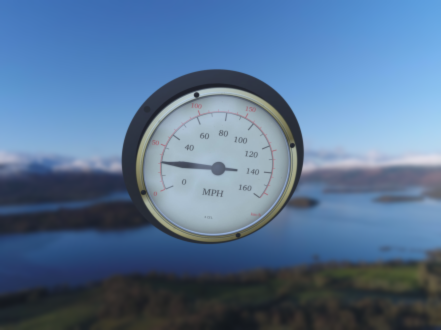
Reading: 20mph
